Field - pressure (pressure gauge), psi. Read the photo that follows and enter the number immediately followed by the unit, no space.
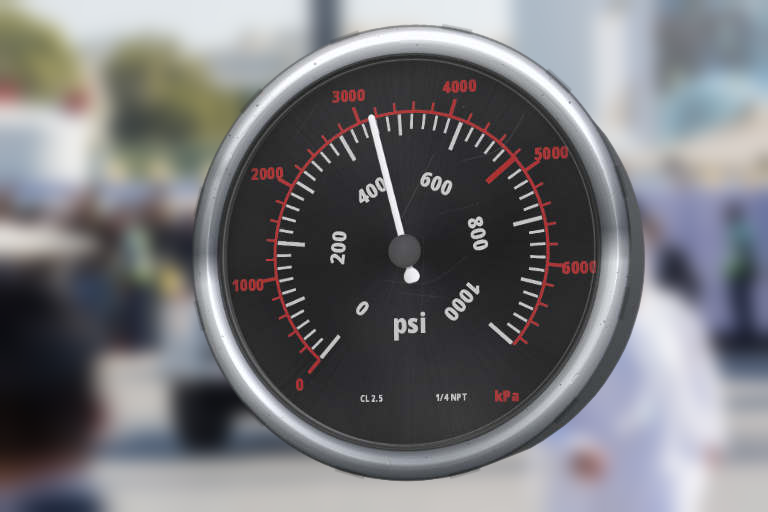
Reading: 460psi
